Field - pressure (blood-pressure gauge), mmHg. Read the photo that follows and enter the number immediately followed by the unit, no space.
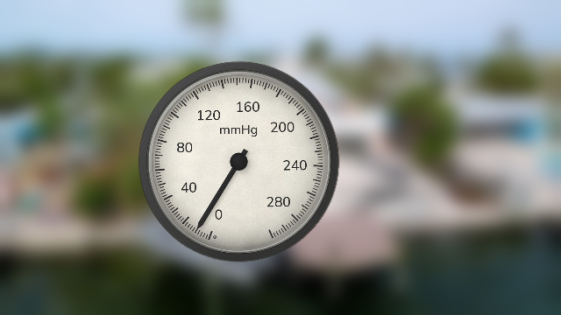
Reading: 10mmHg
